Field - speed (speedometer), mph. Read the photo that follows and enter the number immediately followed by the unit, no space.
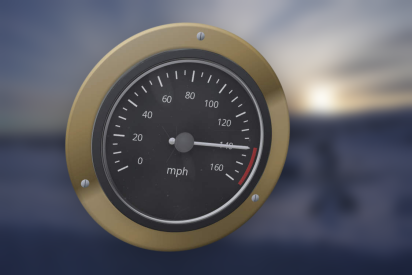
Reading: 140mph
